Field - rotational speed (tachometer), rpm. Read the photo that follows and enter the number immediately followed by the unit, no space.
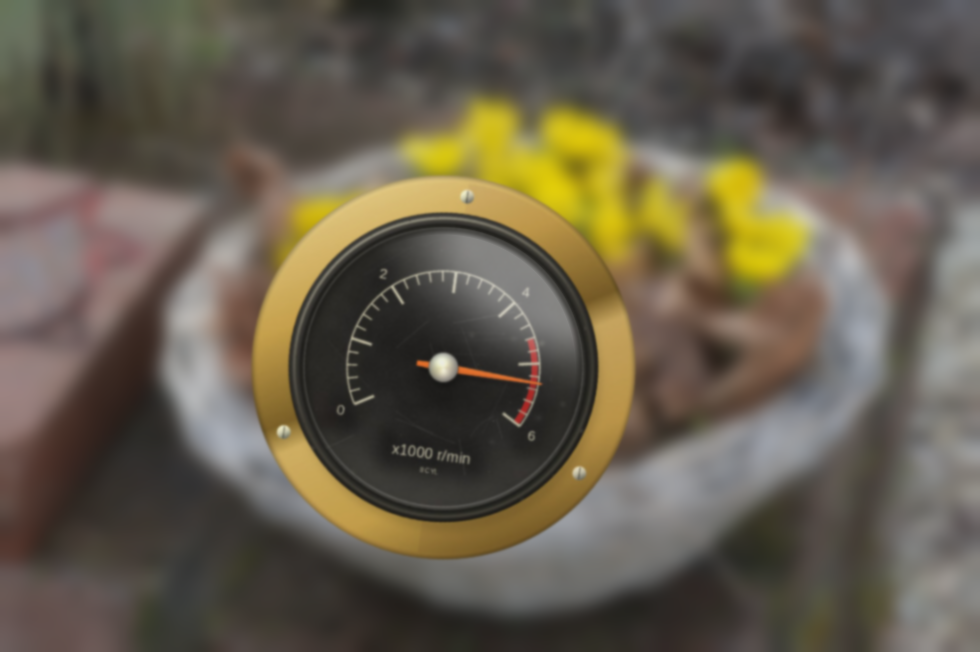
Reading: 5300rpm
